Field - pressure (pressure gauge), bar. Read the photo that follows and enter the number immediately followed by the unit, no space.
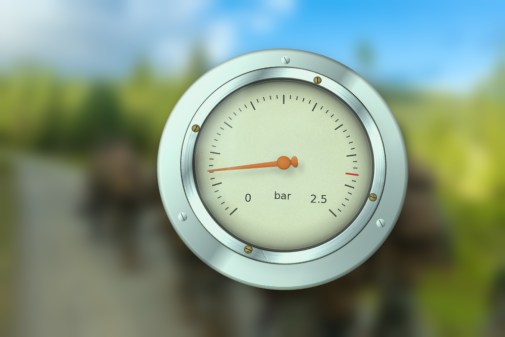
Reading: 0.35bar
